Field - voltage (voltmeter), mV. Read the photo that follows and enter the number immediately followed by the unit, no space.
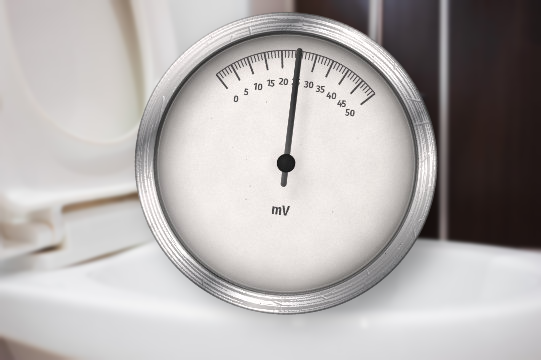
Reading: 25mV
